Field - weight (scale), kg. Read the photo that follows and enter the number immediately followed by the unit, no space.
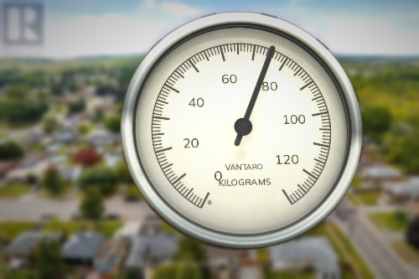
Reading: 75kg
